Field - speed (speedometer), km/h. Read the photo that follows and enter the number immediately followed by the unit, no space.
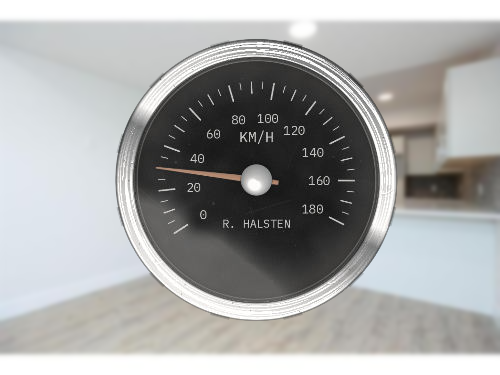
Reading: 30km/h
